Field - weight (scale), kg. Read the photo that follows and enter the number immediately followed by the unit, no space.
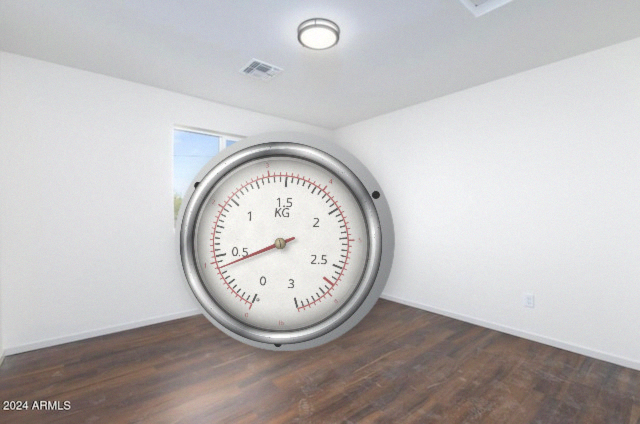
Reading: 0.4kg
